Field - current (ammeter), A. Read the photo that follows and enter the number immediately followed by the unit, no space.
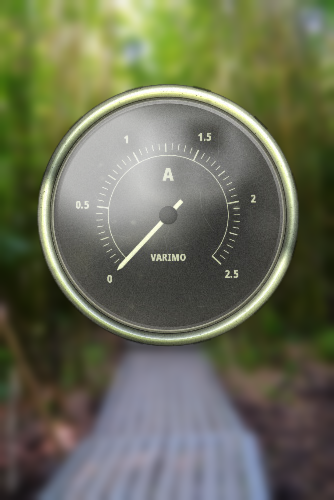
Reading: 0A
